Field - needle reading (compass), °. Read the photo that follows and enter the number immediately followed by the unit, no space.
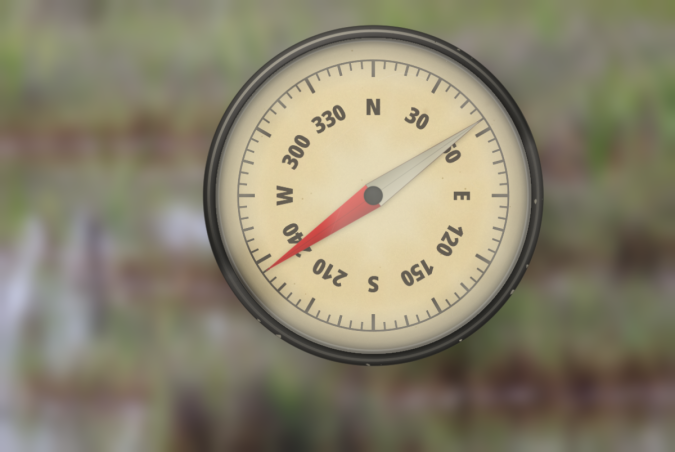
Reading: 235°
